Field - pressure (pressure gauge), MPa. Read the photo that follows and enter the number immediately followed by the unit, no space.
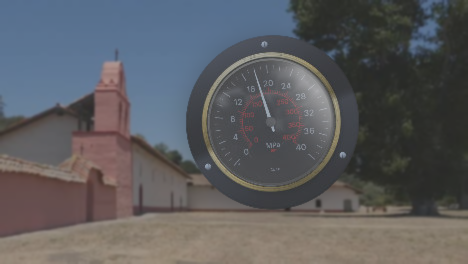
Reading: 18MPa
